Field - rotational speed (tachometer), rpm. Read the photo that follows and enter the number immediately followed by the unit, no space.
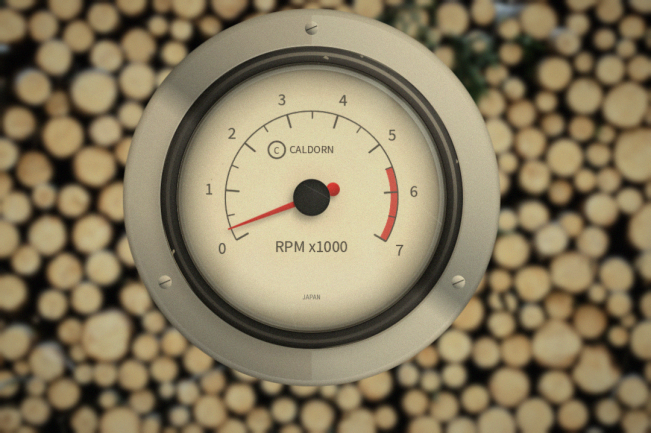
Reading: 250rpm
